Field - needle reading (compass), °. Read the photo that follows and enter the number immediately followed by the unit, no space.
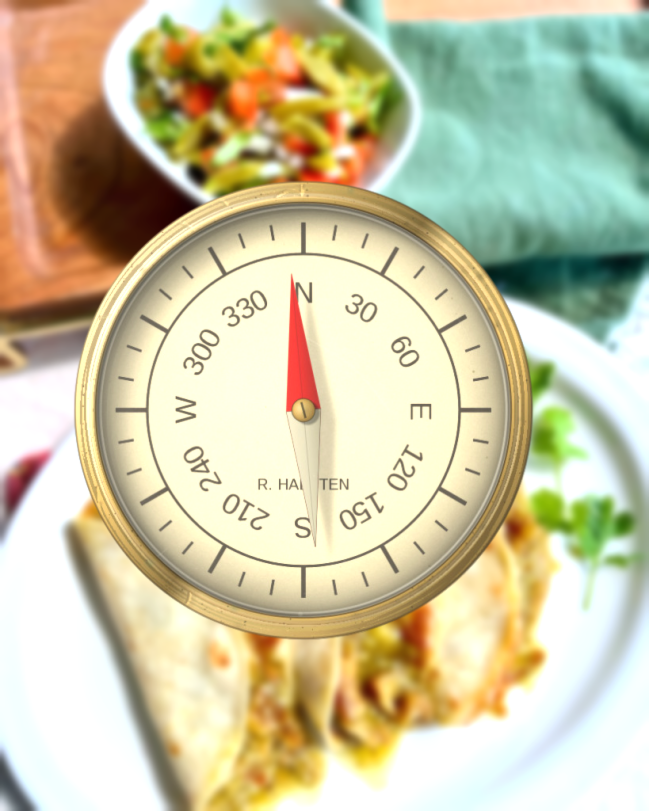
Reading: 355°
